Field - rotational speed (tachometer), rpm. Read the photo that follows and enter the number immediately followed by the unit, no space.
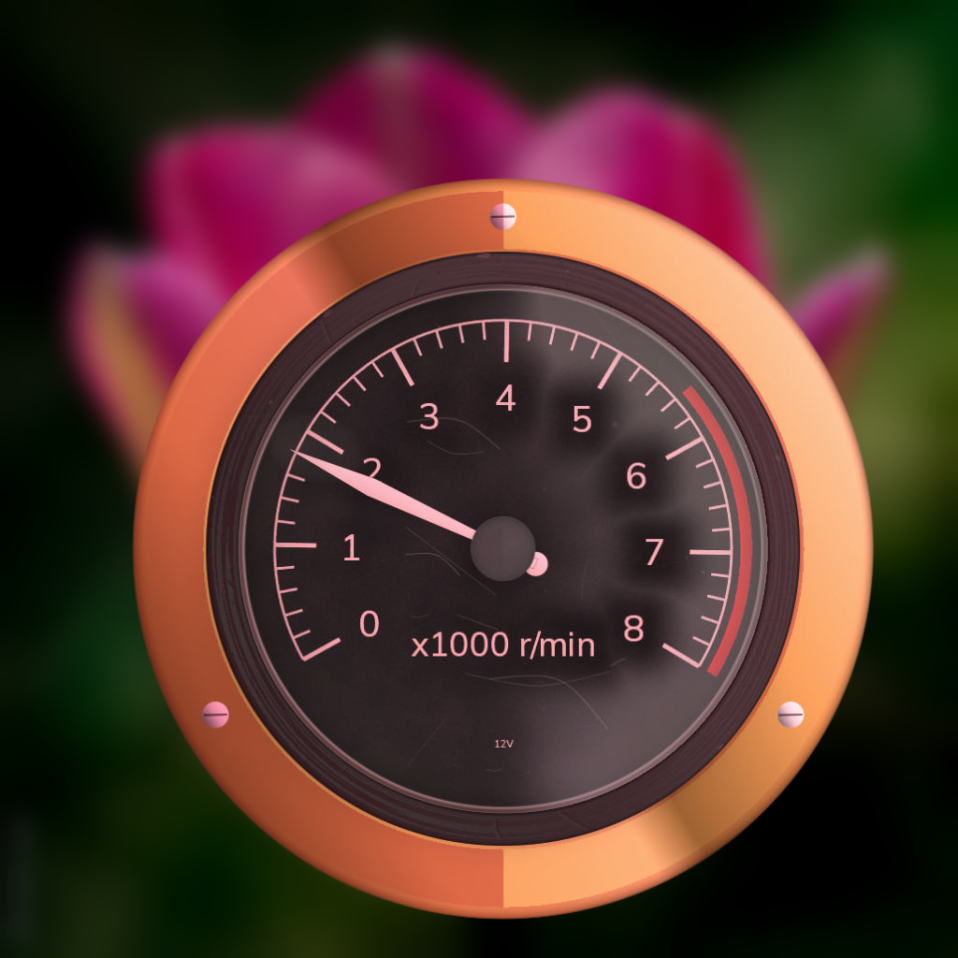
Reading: 1800rpm
